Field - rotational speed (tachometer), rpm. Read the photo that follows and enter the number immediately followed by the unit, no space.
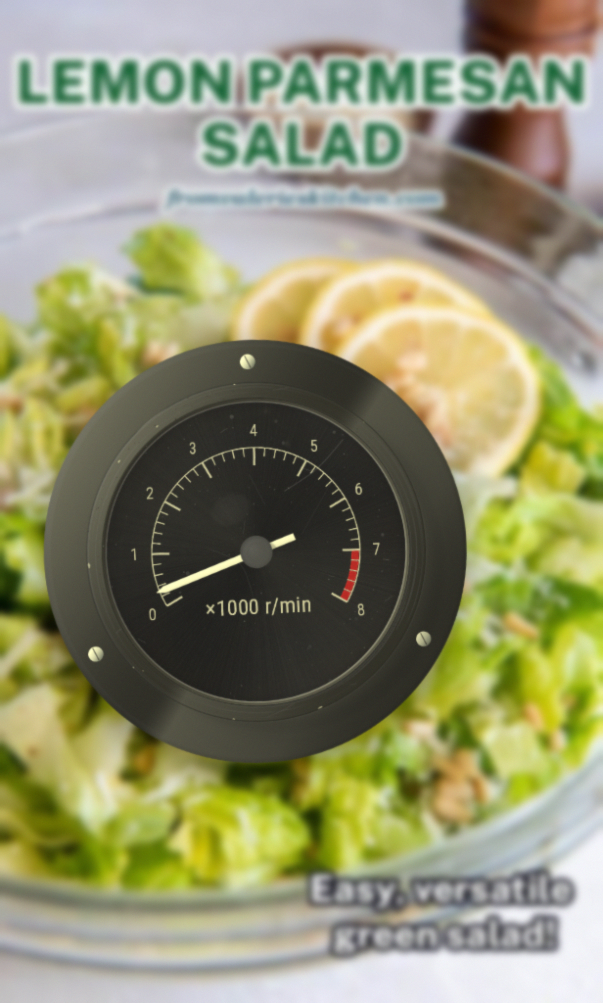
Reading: 300rpm
